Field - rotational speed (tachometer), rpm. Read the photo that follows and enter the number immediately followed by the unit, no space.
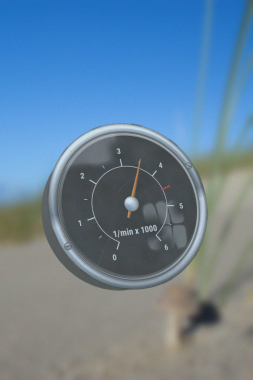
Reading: 3500rpm
